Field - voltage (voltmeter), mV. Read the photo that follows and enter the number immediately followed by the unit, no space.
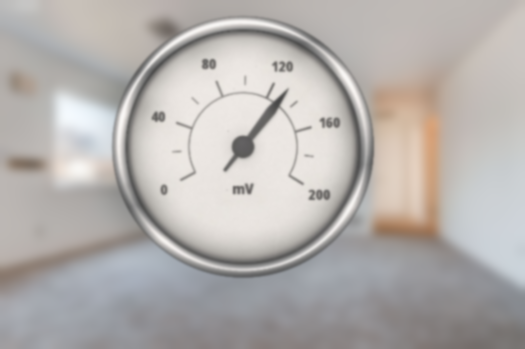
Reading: 130mV
